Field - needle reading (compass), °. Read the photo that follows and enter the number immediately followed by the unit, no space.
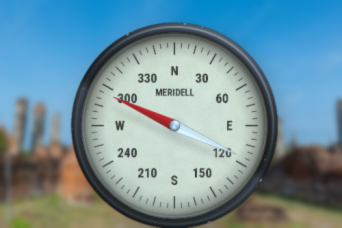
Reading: 295°
